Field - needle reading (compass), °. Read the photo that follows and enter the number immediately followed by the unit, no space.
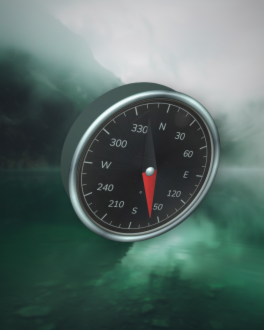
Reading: 160°
